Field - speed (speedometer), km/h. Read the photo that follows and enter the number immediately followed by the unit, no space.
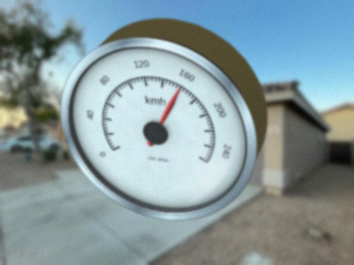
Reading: 160km/h
